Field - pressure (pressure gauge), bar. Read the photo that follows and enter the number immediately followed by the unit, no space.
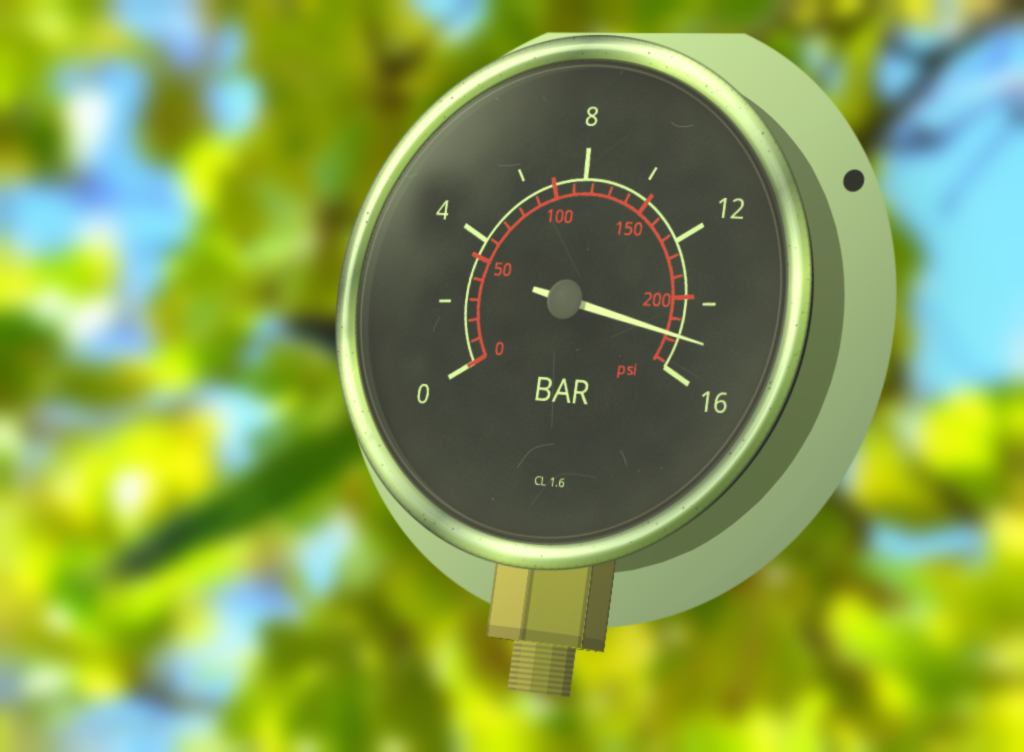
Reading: 15bar
